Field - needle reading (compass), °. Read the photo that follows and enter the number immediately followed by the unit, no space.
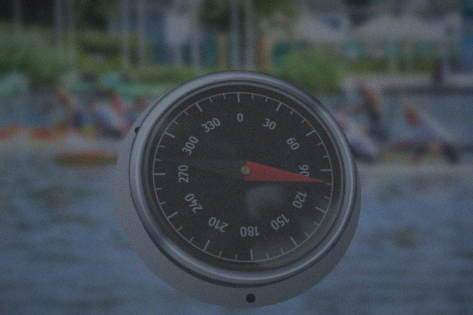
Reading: 100°
